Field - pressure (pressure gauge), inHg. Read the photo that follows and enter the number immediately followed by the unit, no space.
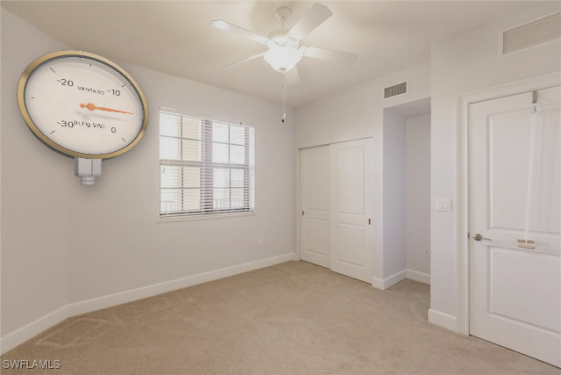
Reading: -5inHg
